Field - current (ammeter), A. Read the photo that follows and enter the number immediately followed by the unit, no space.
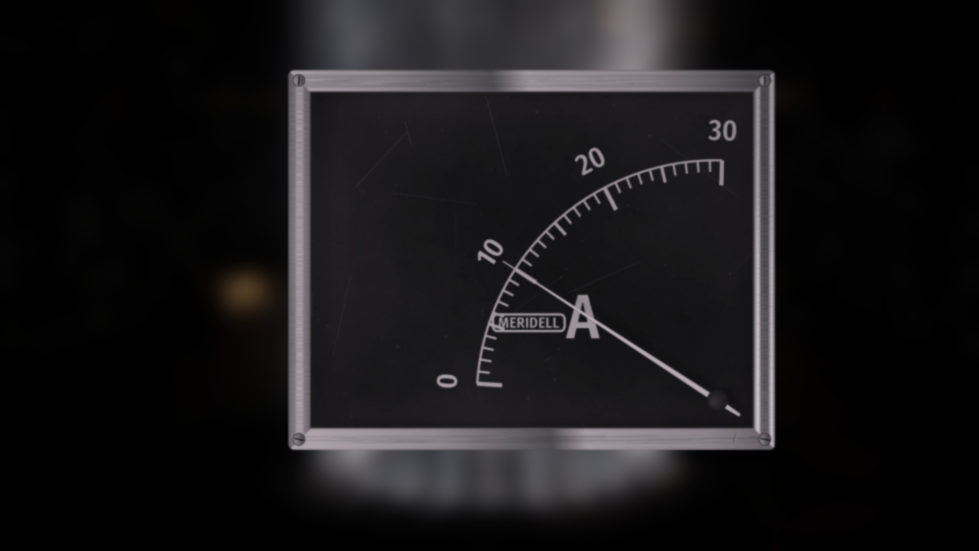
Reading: 10A
